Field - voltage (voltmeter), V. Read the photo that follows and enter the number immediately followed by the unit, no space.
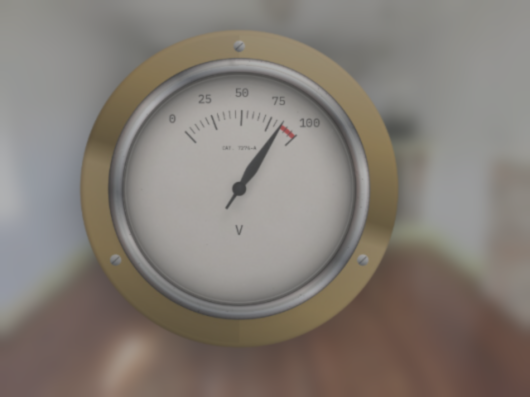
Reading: 85V
